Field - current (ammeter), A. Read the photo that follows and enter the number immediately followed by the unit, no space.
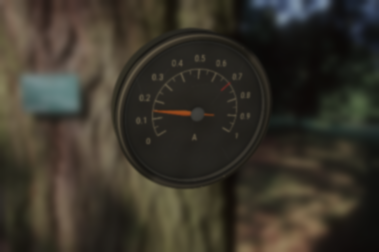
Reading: 0.15A
